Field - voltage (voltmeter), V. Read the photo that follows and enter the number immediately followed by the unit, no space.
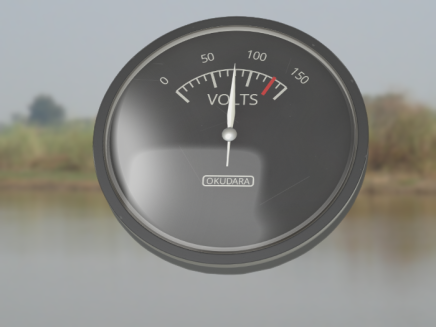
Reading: 80V
